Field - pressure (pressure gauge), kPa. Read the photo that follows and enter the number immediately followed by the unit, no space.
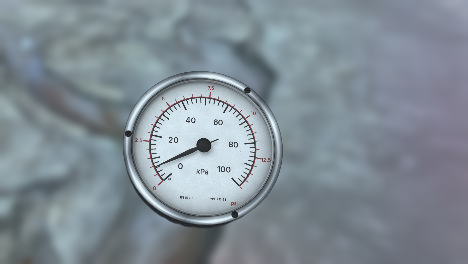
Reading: 6kPa
